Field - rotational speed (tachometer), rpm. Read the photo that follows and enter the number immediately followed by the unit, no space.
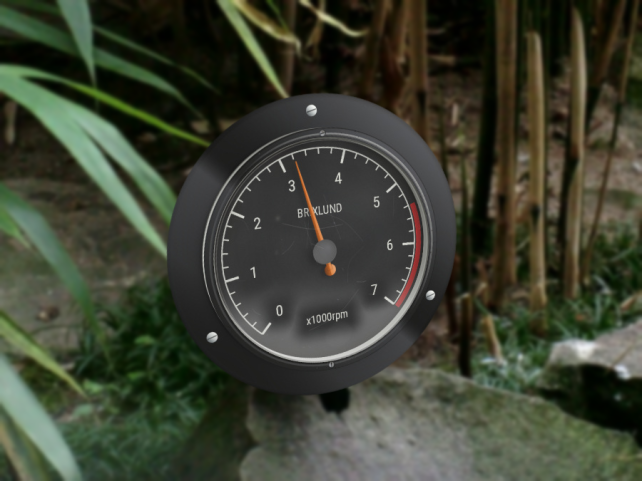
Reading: 3200rpm
